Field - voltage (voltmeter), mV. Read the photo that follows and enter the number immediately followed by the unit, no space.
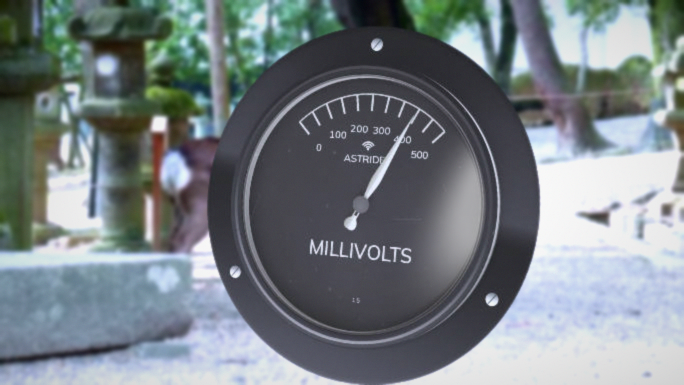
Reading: 400mV
